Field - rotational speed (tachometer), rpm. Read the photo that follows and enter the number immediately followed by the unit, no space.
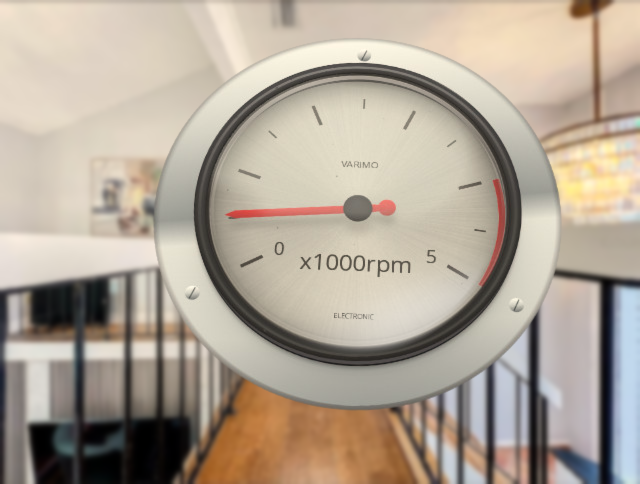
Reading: 500rpm
